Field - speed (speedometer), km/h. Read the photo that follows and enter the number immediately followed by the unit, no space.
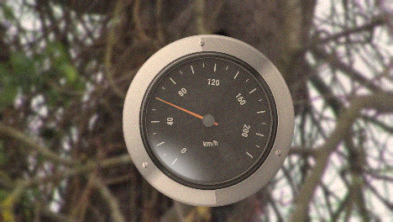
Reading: 60km/h
